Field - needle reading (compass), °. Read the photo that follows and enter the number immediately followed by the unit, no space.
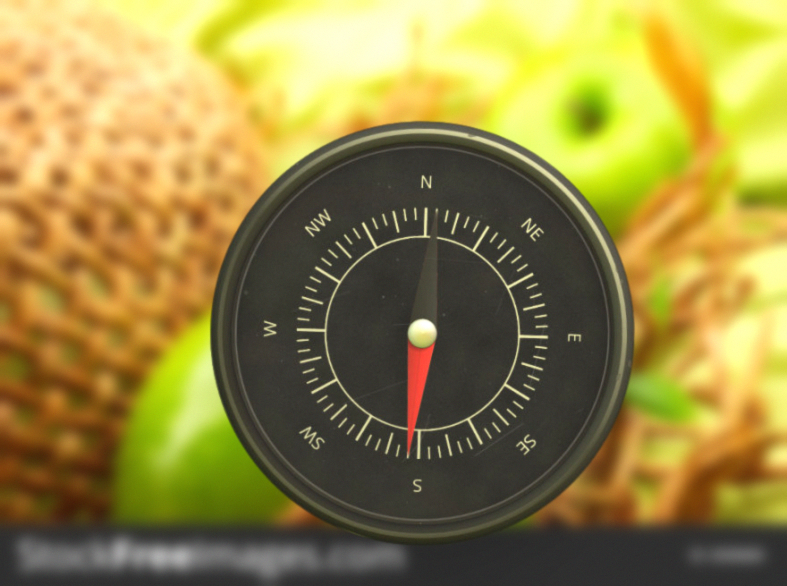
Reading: 185°
